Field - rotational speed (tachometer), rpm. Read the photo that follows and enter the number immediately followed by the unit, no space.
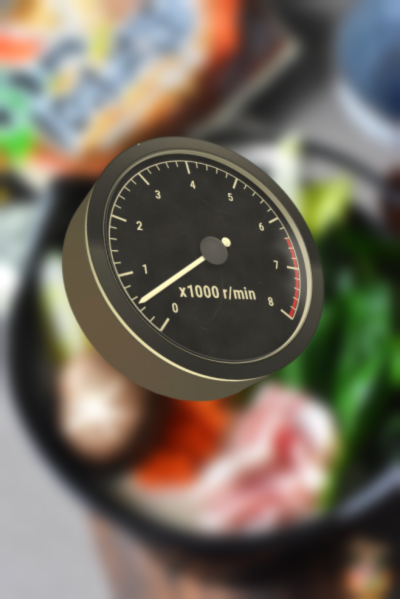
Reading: 500rpm
